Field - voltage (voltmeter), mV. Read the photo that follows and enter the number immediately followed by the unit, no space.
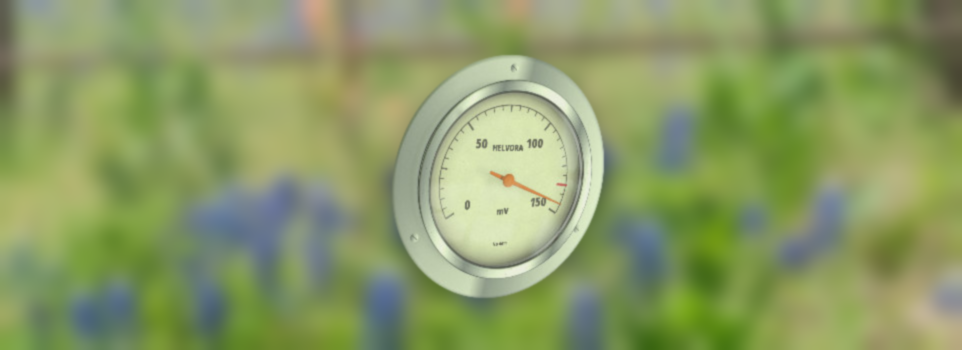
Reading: 145mV
